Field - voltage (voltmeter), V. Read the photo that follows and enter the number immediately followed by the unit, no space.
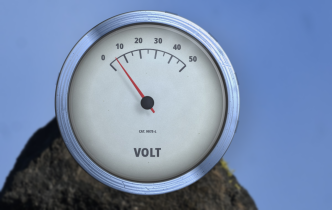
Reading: 5V
